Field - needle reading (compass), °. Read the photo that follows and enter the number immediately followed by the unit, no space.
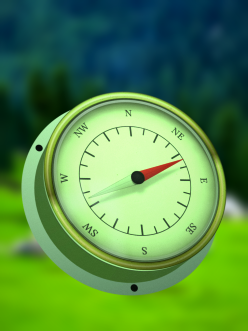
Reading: 67.5°
